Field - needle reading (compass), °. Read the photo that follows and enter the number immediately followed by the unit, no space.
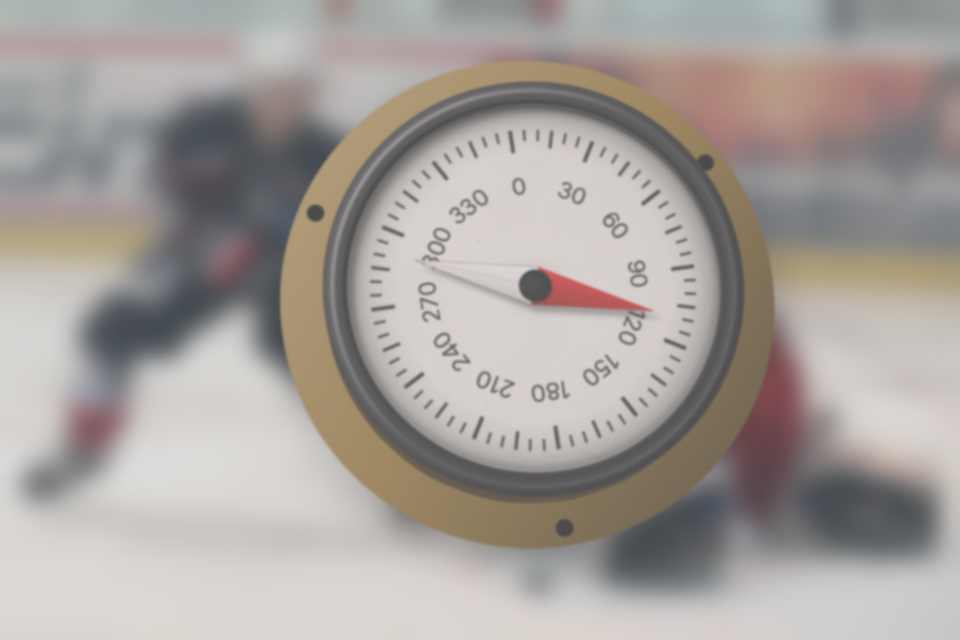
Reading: 110°
